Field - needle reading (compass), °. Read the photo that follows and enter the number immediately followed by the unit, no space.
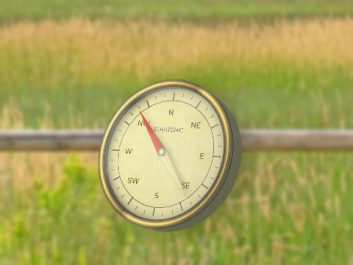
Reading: 320°
